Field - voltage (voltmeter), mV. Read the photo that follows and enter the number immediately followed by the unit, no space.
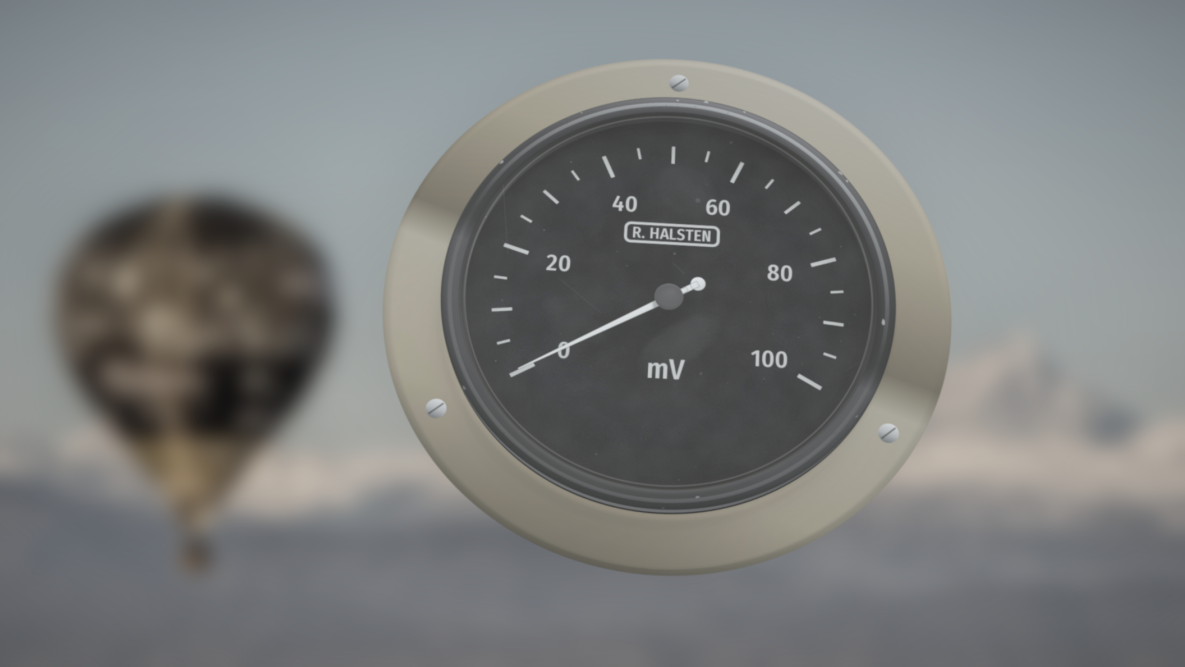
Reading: 0mV
